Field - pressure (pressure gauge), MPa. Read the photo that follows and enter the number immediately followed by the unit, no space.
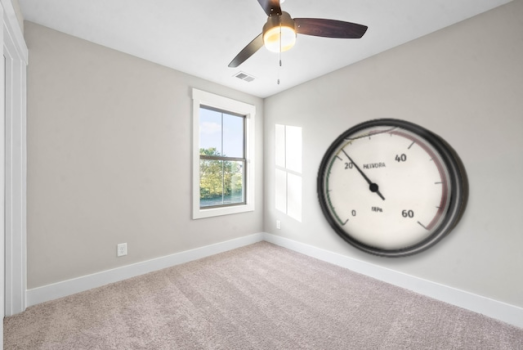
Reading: 22.5MPa
